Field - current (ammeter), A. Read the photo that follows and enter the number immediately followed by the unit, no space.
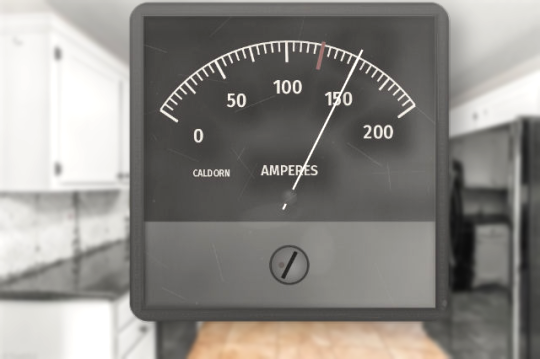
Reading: 150A
